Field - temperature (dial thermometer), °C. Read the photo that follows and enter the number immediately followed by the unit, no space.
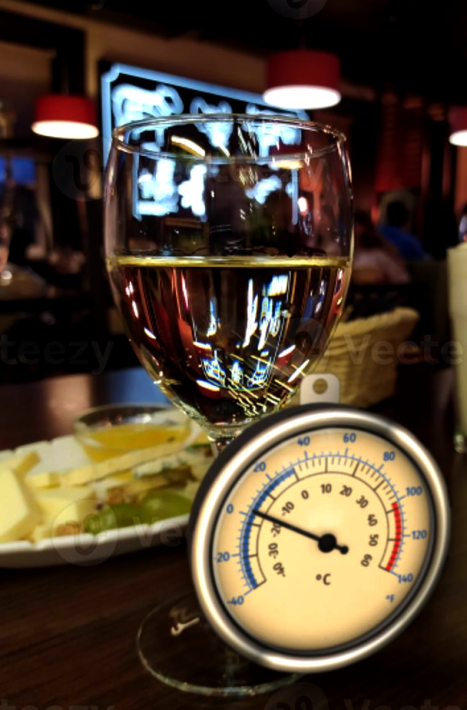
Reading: -16°C
